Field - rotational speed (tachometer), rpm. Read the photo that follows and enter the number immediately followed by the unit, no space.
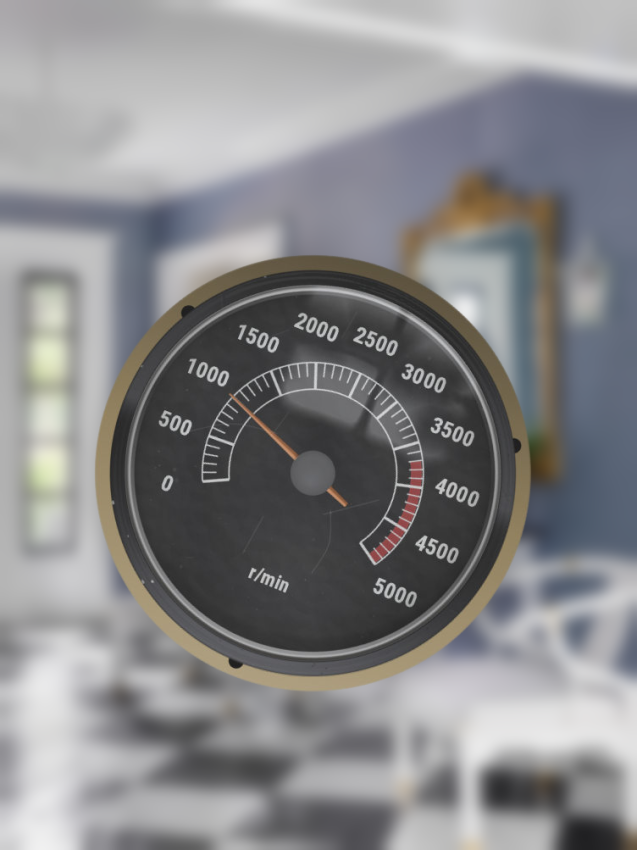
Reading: 1000rpm
